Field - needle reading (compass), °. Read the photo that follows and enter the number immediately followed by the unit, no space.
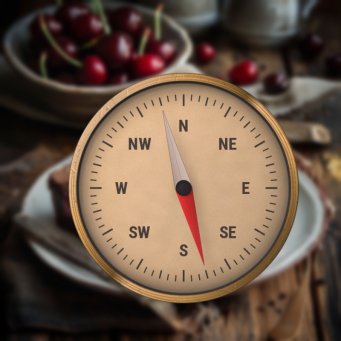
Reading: 165°
